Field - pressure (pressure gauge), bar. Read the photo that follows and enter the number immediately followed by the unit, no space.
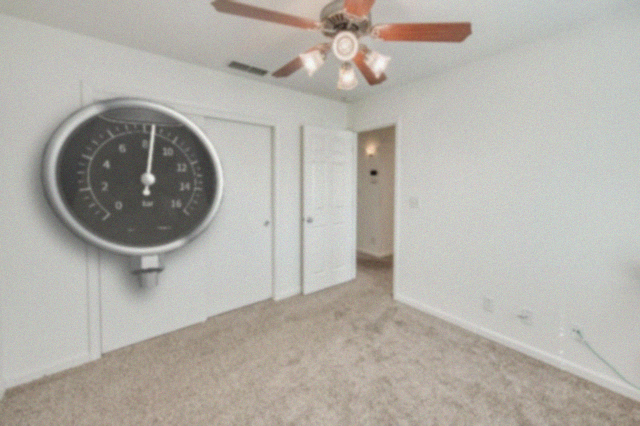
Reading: 8.5bar
